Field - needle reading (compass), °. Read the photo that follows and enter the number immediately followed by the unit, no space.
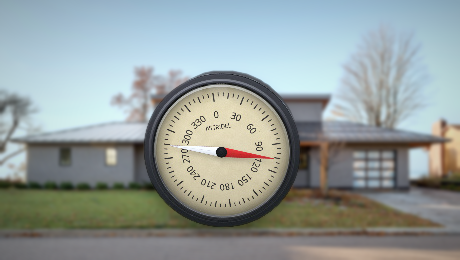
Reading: 105°
